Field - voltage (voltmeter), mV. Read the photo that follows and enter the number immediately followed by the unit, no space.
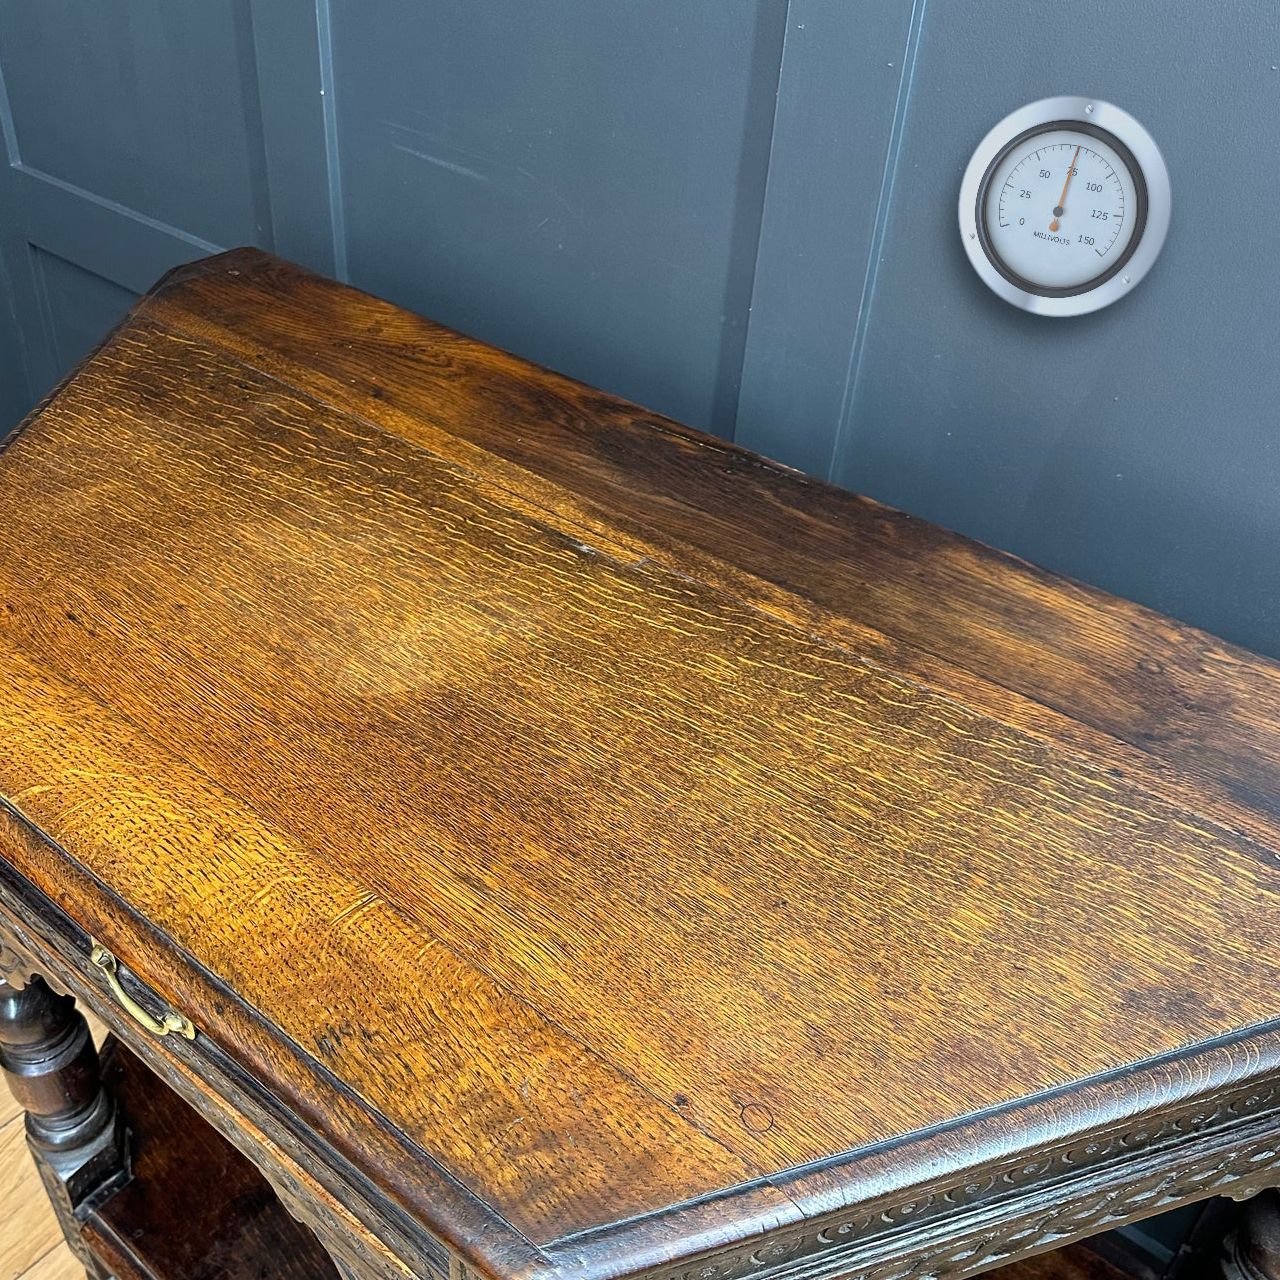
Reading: 75mV
